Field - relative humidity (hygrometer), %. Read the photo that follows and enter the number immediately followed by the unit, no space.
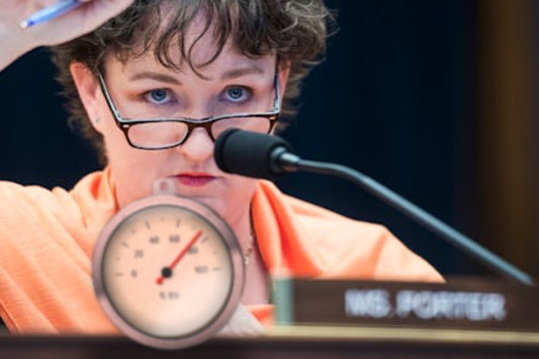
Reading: 75%
